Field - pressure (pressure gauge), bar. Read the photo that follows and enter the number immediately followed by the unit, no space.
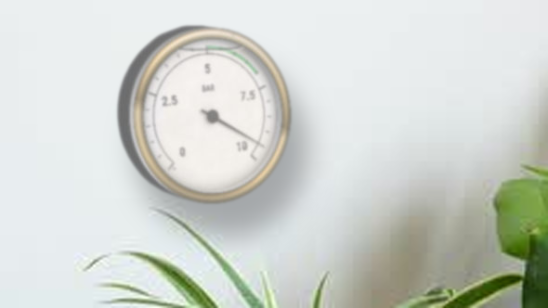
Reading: 9.5bar
